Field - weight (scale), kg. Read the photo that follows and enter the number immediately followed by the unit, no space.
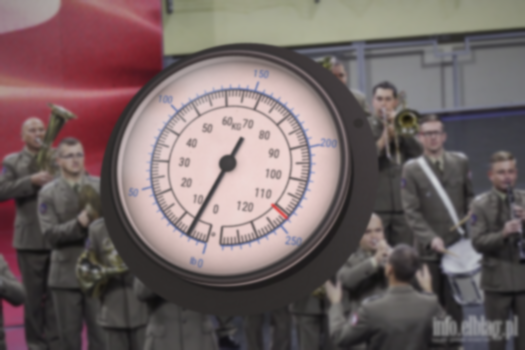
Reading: 5kg
